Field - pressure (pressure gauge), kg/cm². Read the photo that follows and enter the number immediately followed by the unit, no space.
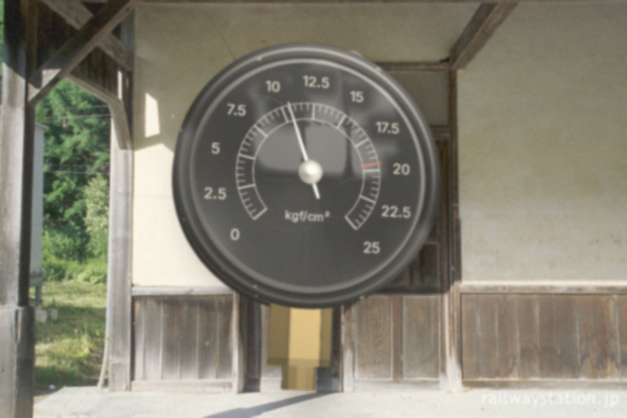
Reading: 10.5kg/cm²
